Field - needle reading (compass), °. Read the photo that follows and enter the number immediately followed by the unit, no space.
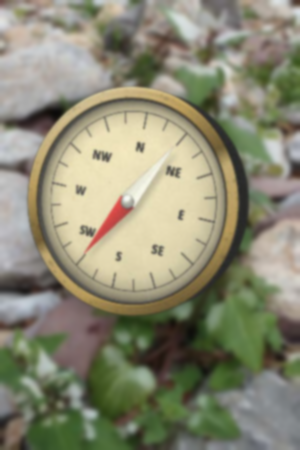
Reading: 210°
